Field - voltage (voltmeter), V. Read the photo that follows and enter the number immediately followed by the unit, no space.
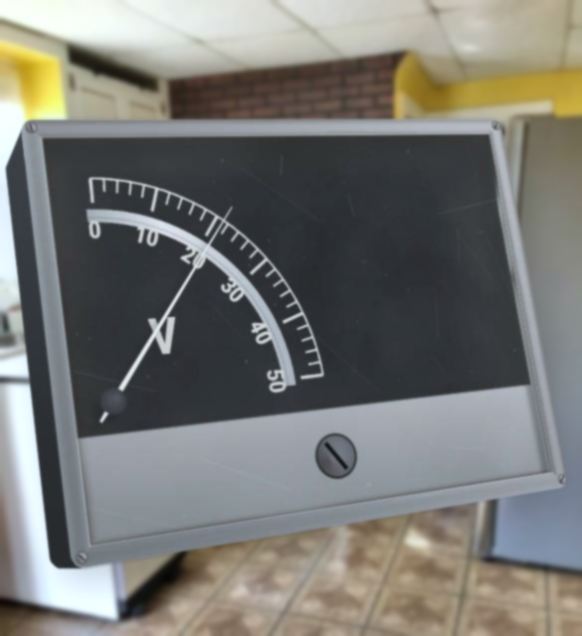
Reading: 21V
